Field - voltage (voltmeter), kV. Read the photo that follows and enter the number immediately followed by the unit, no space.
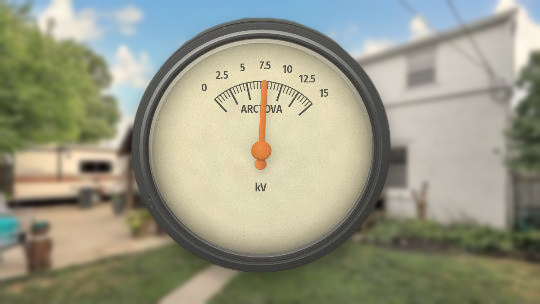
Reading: 7.5kV
